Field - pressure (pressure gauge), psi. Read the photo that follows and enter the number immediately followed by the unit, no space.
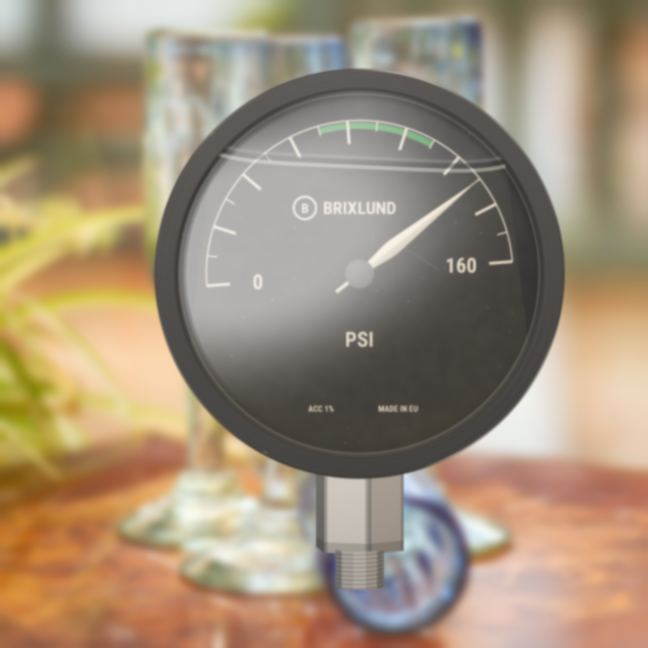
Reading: 130psi
